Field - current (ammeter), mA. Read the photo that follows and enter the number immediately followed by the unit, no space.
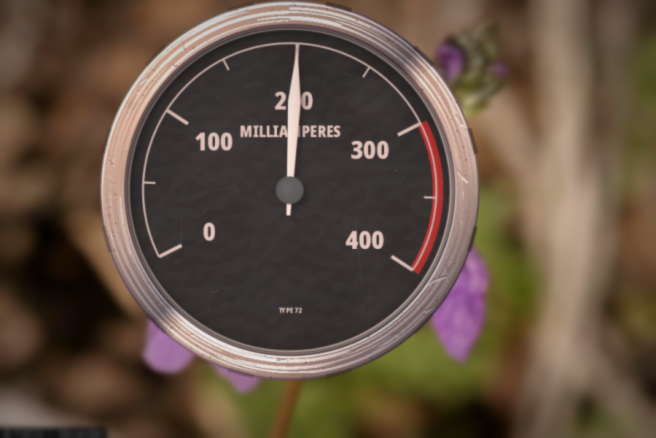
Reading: 200mA
